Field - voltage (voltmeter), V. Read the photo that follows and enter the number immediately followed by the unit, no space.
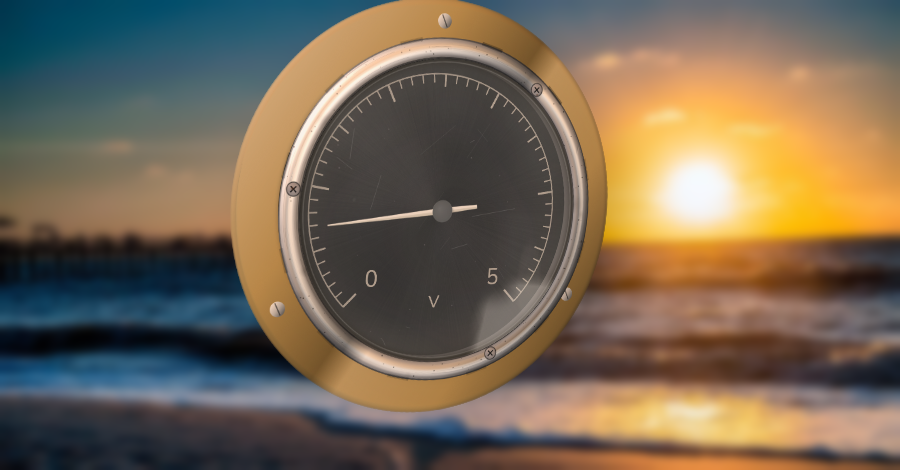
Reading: 0.7V
